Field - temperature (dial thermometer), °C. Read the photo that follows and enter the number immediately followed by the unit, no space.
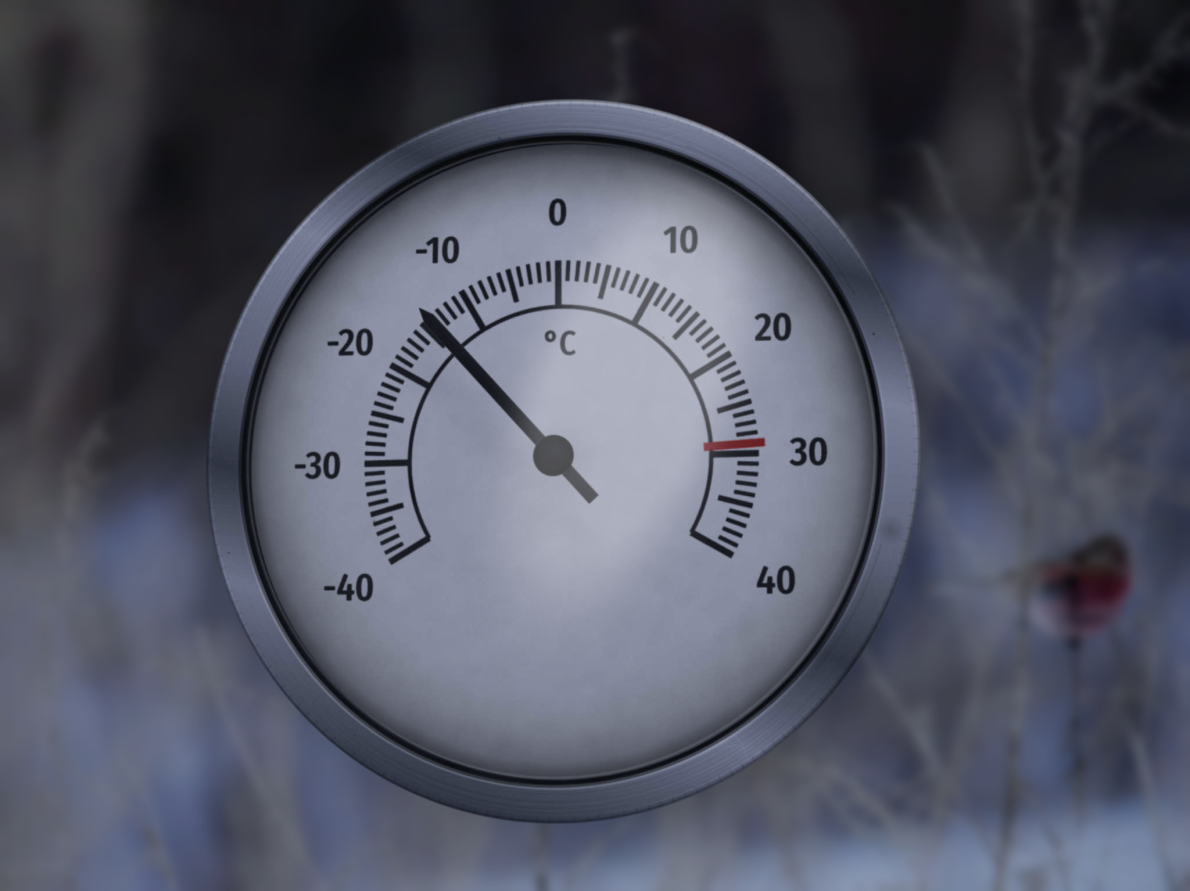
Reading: -14°C
